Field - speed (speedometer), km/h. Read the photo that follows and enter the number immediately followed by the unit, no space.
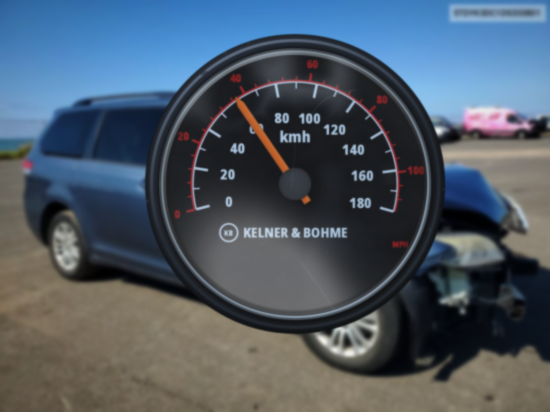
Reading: 60km/h
